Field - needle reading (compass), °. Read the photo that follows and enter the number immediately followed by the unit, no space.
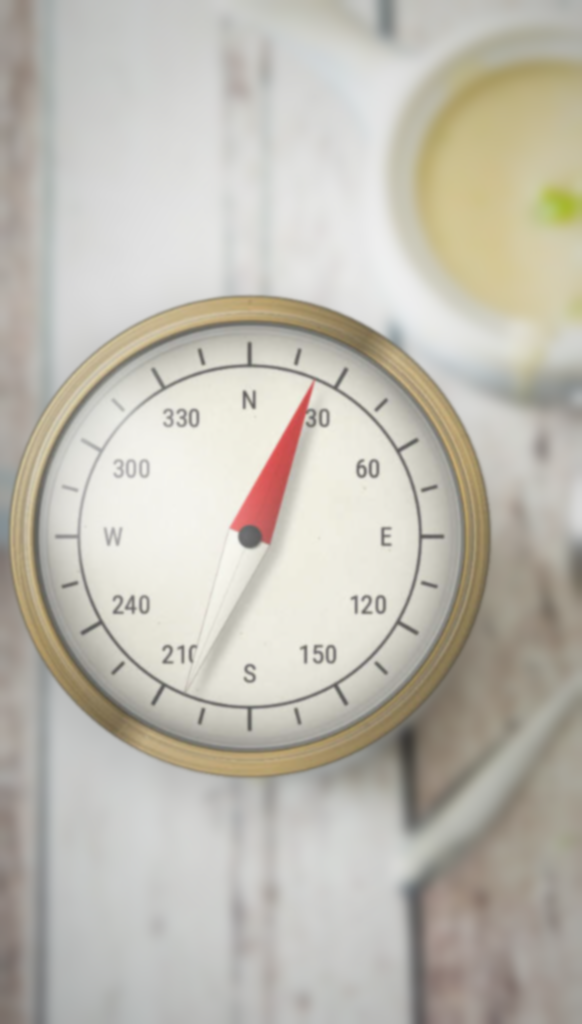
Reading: 22.5°
